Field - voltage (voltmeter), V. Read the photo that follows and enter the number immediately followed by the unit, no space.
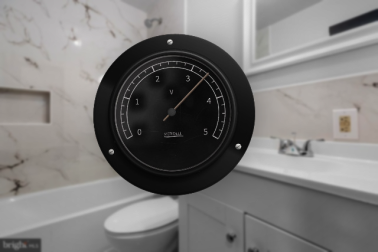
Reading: 3.4V
